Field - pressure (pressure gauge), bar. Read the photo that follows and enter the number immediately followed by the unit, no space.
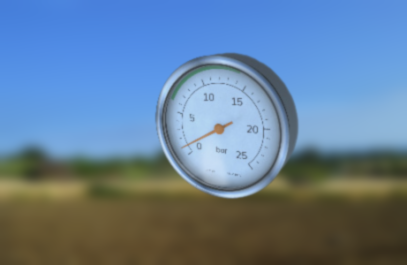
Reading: 1bar
